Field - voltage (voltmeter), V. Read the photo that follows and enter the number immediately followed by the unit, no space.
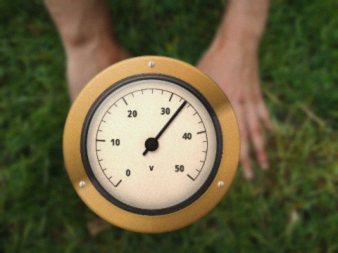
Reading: 33V
